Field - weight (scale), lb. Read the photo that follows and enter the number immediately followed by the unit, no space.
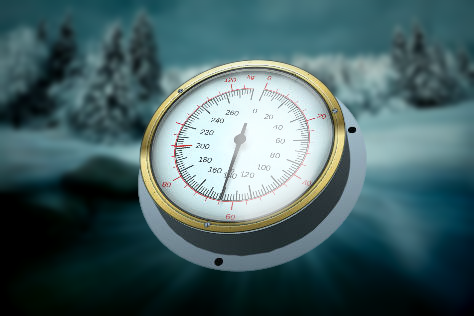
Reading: 140lb
